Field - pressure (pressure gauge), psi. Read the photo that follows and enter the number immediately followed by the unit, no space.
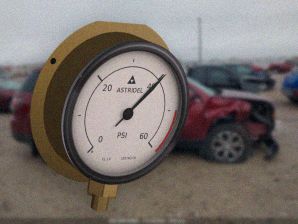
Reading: 40psi
